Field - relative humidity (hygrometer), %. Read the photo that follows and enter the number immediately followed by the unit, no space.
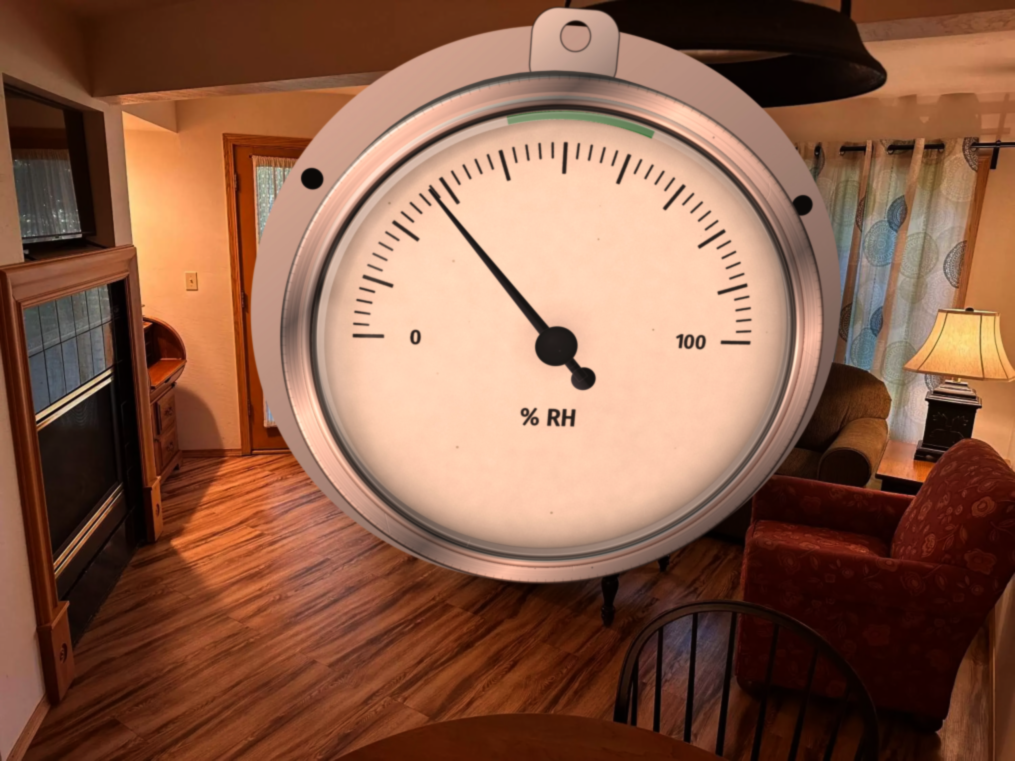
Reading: 28%
